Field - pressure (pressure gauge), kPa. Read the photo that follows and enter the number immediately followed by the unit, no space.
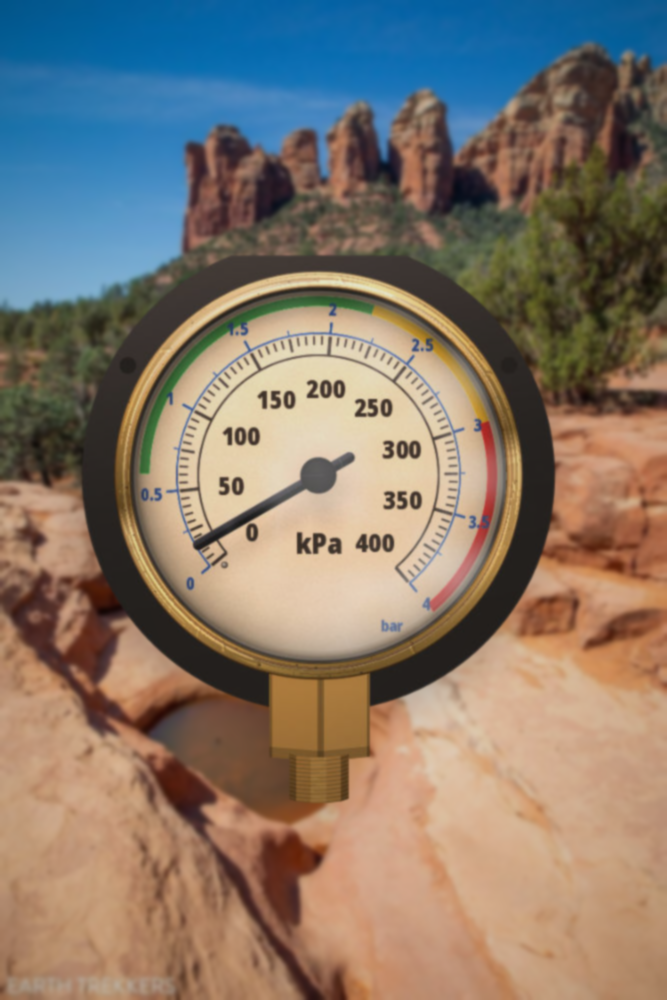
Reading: 15kPa
